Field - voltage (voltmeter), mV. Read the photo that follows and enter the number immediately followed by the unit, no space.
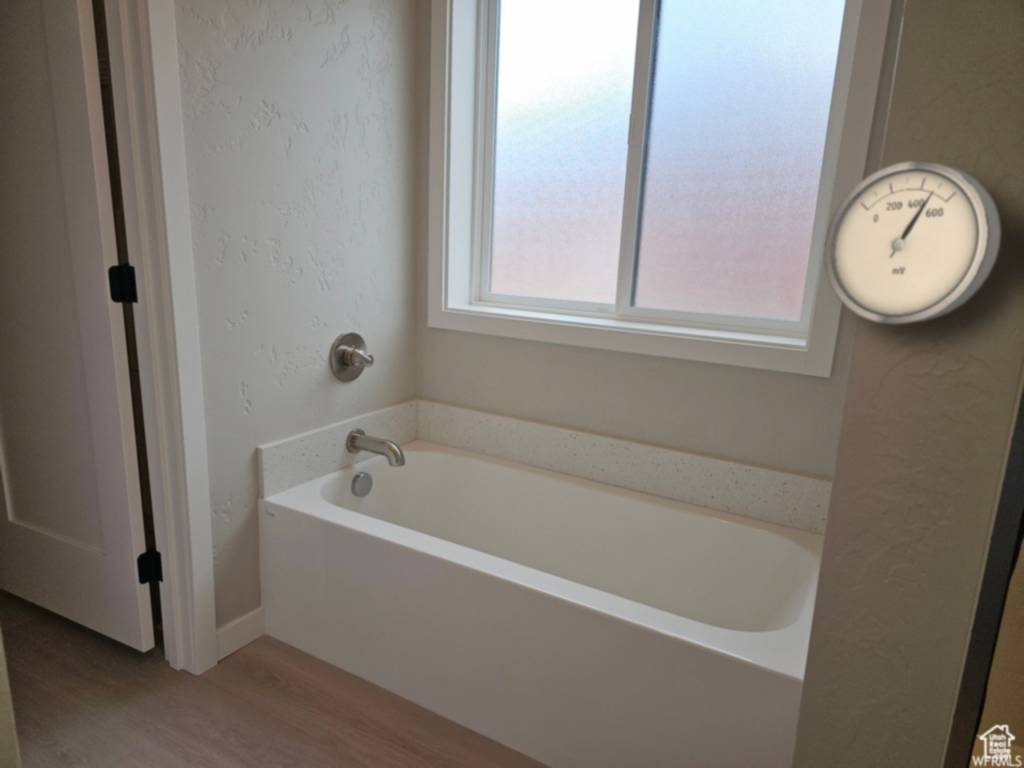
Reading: 500mV
